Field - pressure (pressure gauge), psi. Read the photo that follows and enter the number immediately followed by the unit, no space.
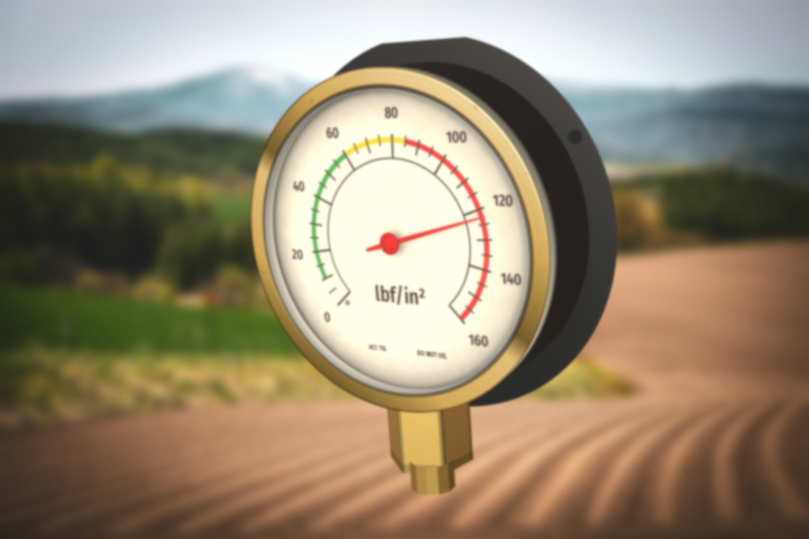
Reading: 122.5psi
